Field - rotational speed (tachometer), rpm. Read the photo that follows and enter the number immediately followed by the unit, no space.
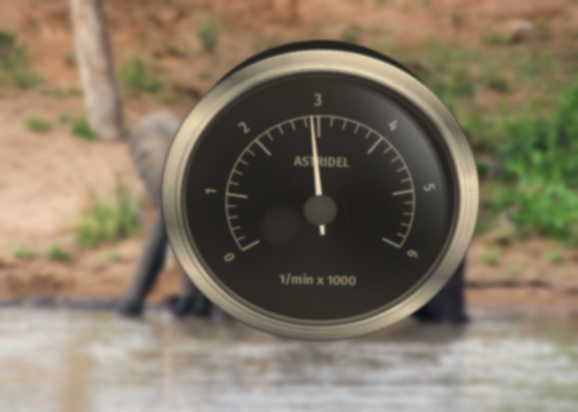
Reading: 2900rpm
